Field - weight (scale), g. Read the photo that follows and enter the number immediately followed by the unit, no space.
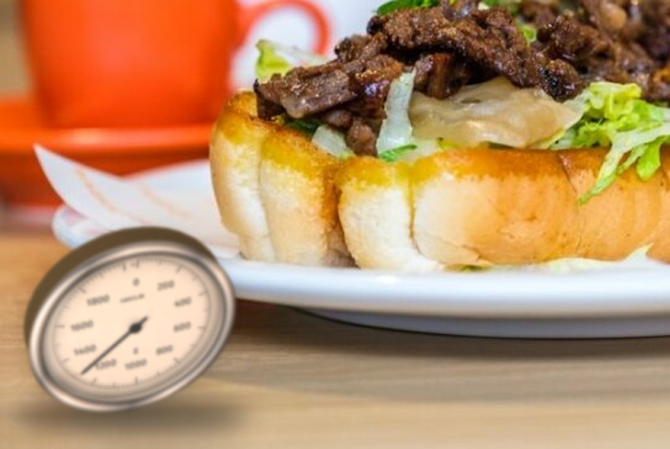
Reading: 1300g
